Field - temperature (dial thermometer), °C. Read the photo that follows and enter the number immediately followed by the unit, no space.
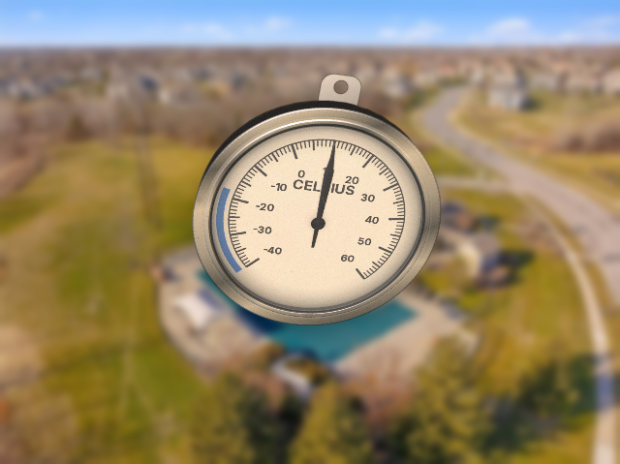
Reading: 10°C
